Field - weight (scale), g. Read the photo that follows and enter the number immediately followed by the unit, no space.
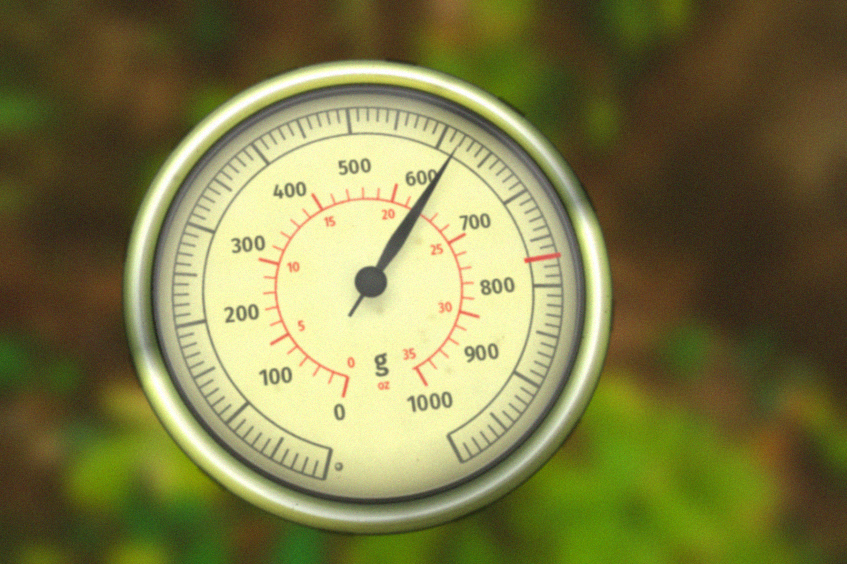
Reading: 620g
